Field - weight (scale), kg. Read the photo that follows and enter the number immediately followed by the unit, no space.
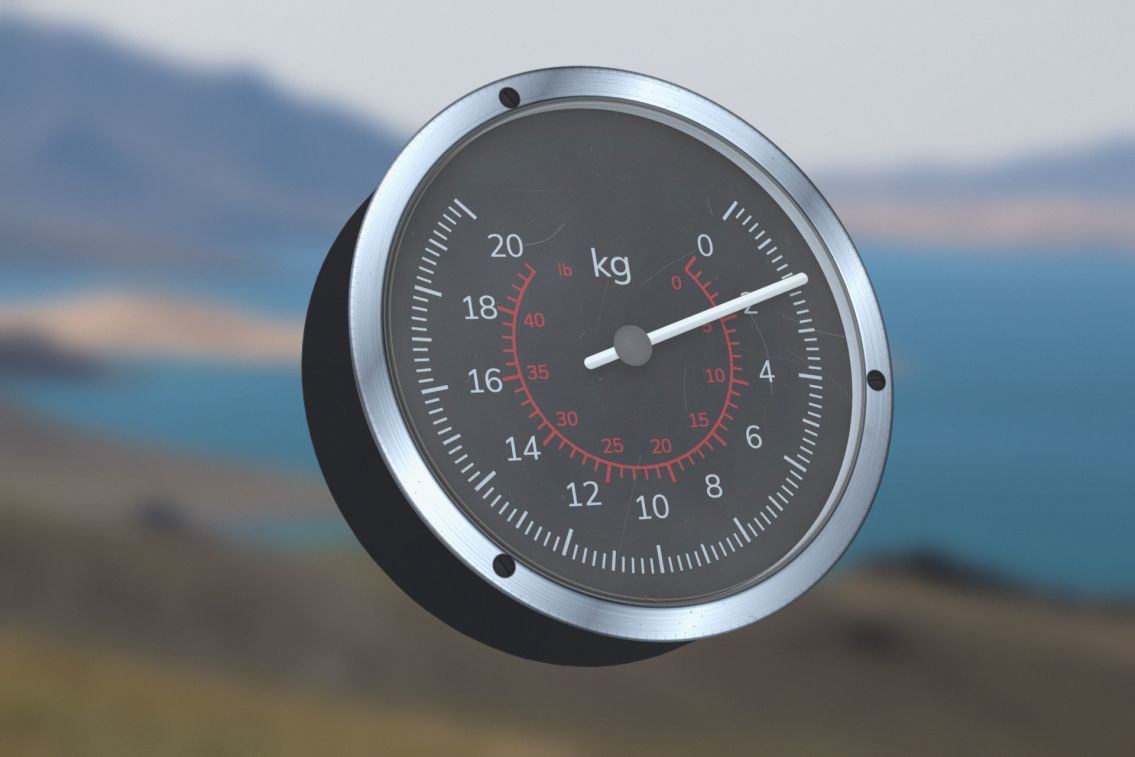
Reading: 2kg
